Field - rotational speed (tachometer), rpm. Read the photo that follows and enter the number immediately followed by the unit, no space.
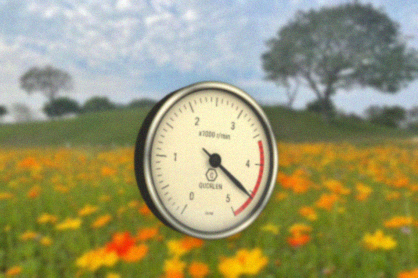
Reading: 4600rpm
